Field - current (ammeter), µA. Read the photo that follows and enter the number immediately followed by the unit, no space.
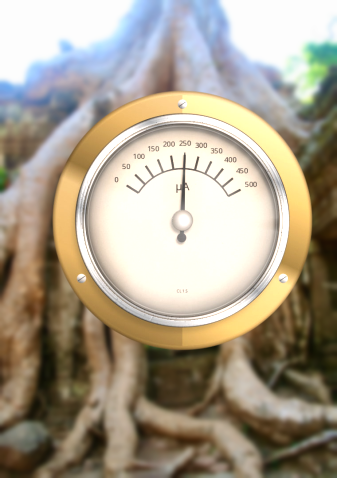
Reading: 250µA
